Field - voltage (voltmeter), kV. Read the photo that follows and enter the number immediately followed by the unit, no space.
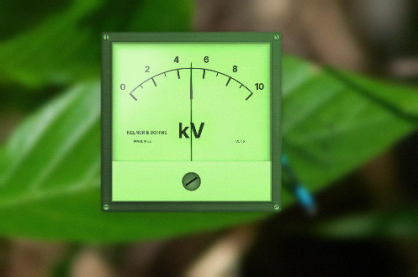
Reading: 5kV
